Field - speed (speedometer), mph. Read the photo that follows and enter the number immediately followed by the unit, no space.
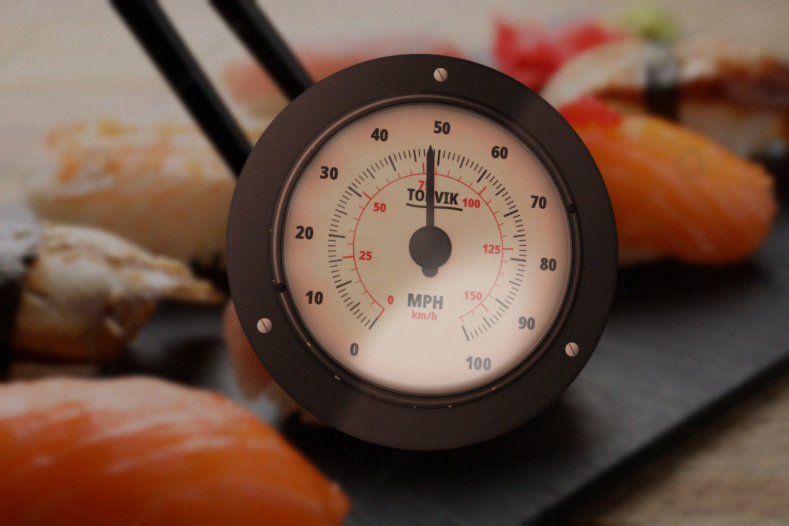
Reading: 48mph
